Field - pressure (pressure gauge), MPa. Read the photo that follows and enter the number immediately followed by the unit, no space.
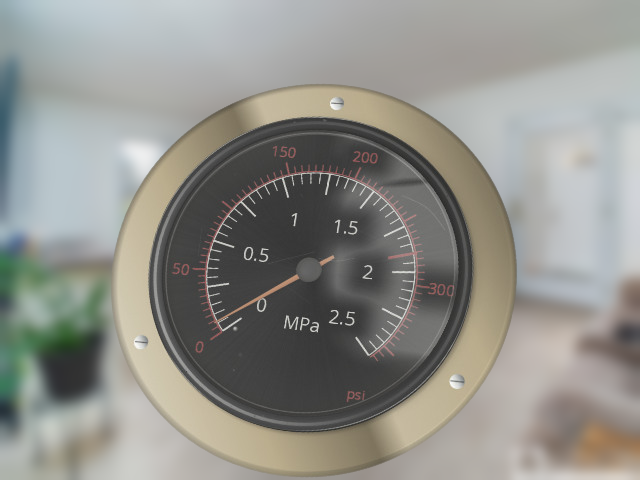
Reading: 0.05MPa
